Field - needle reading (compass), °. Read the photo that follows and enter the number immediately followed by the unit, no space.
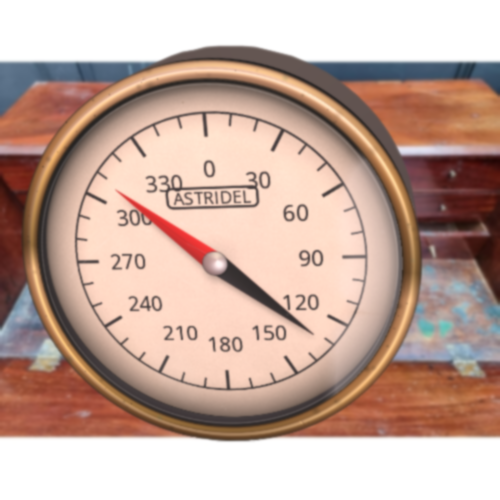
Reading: 310°
